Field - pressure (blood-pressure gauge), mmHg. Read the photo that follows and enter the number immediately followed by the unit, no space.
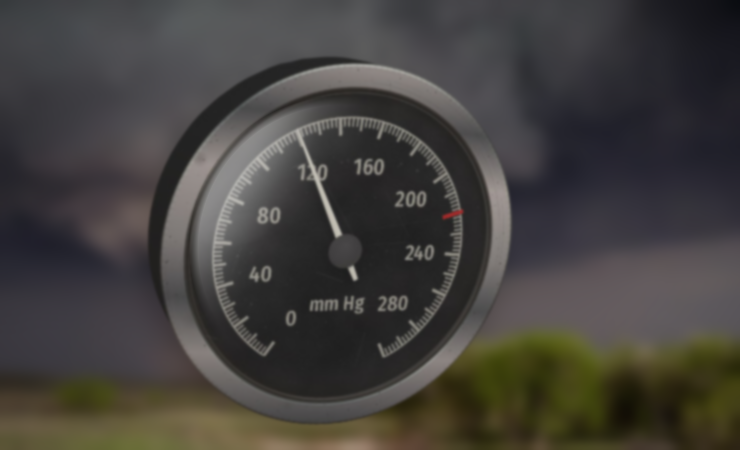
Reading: 120mmHg
